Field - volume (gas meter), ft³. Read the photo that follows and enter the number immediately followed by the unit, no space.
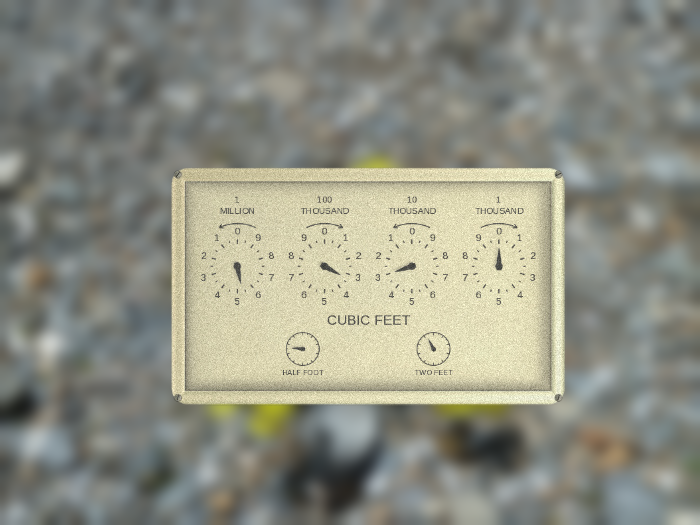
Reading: 533000ft³
